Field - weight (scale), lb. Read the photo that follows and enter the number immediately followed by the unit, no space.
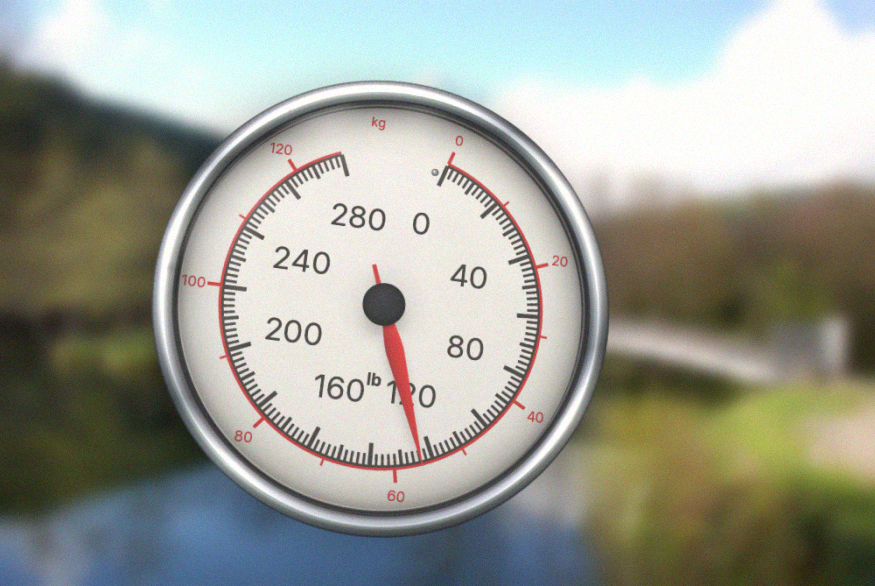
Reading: 124lb
